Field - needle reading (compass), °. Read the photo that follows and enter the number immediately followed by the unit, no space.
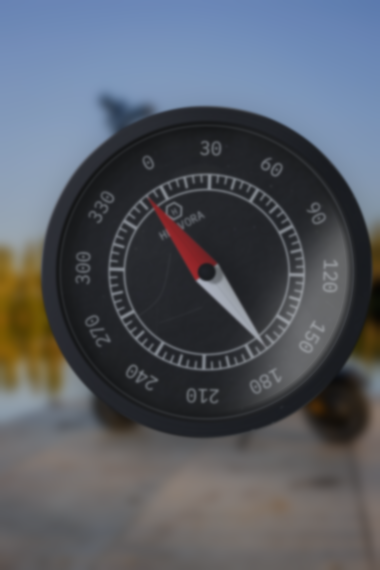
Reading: 350°
